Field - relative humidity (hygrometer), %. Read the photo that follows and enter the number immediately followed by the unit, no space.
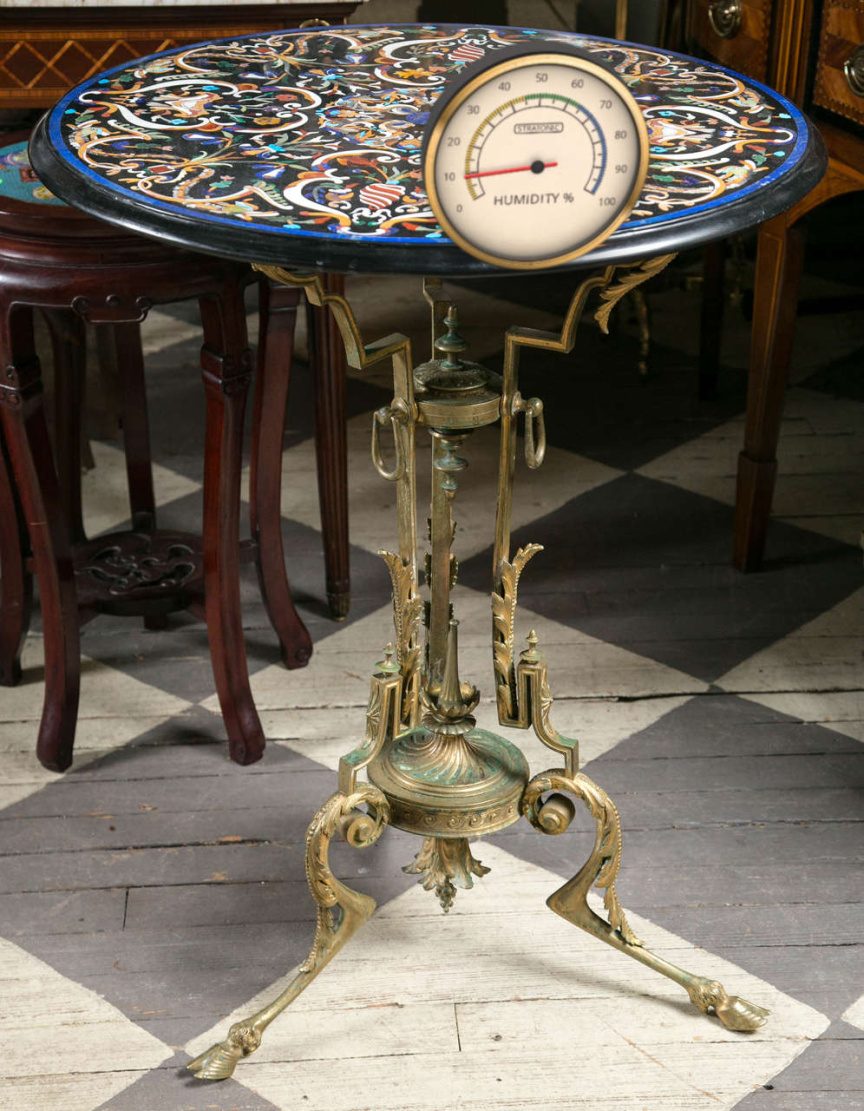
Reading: 10%
